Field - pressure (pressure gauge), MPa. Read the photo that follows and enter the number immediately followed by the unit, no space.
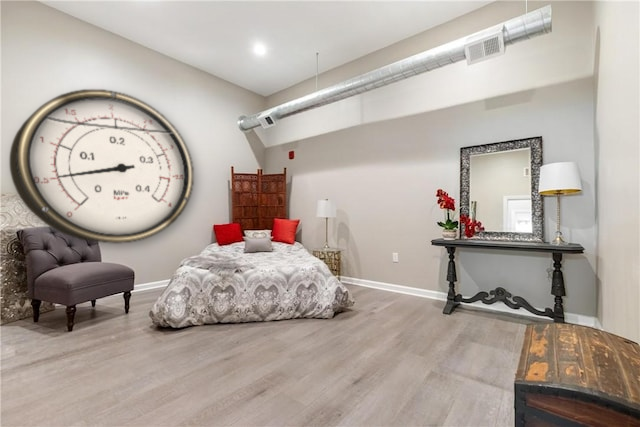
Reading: 0.05MPa
